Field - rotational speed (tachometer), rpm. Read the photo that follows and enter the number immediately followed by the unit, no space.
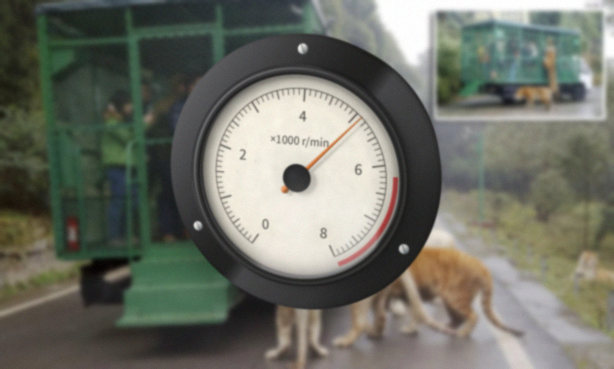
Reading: 5100rpm
